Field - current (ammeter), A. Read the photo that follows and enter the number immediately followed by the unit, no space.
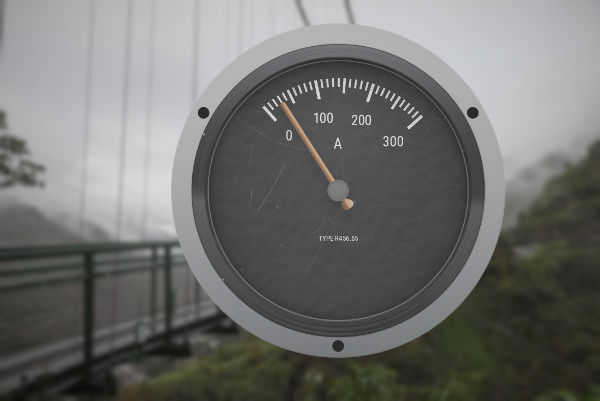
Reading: 30A
